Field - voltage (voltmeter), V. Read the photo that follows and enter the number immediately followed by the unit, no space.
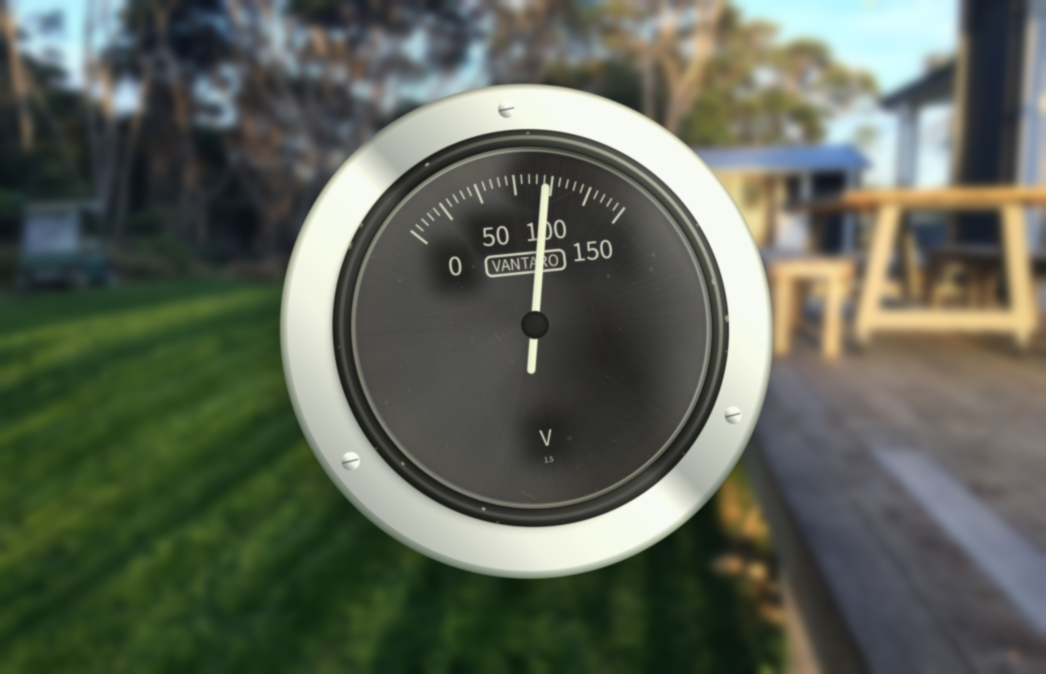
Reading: 95V
